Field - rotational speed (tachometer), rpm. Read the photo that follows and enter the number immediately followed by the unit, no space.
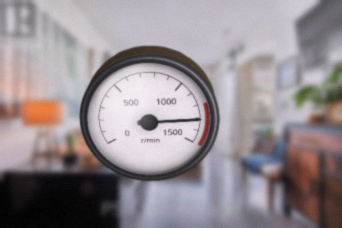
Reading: 1300rpm
